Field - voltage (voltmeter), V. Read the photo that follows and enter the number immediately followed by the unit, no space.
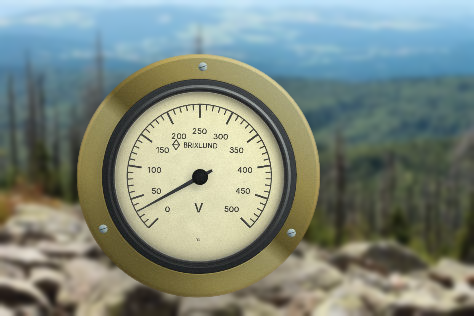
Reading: 30V
